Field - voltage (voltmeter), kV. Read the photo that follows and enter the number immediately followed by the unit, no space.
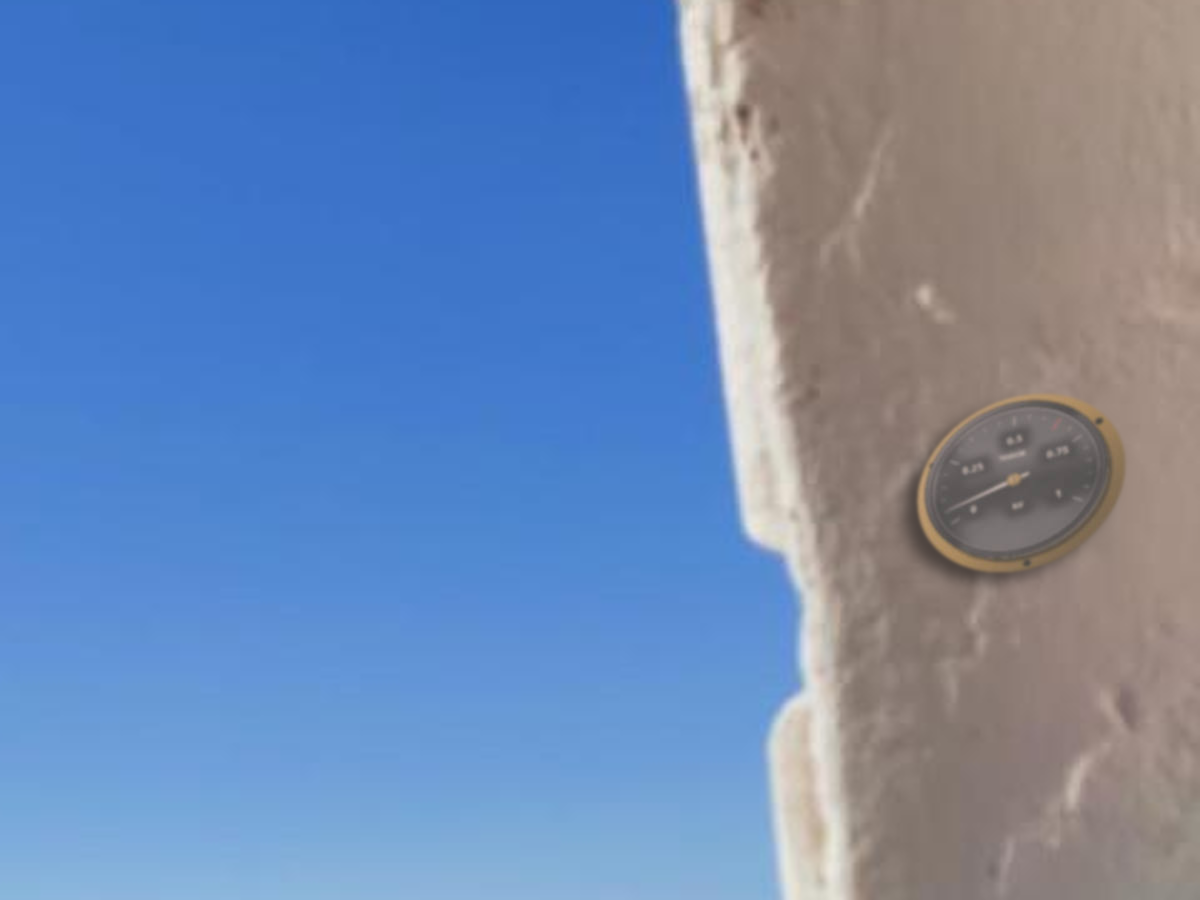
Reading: 0.05kV
